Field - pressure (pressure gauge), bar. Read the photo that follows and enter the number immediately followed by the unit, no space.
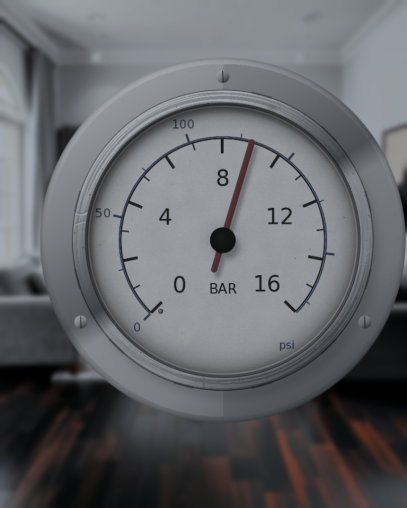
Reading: 9bar
